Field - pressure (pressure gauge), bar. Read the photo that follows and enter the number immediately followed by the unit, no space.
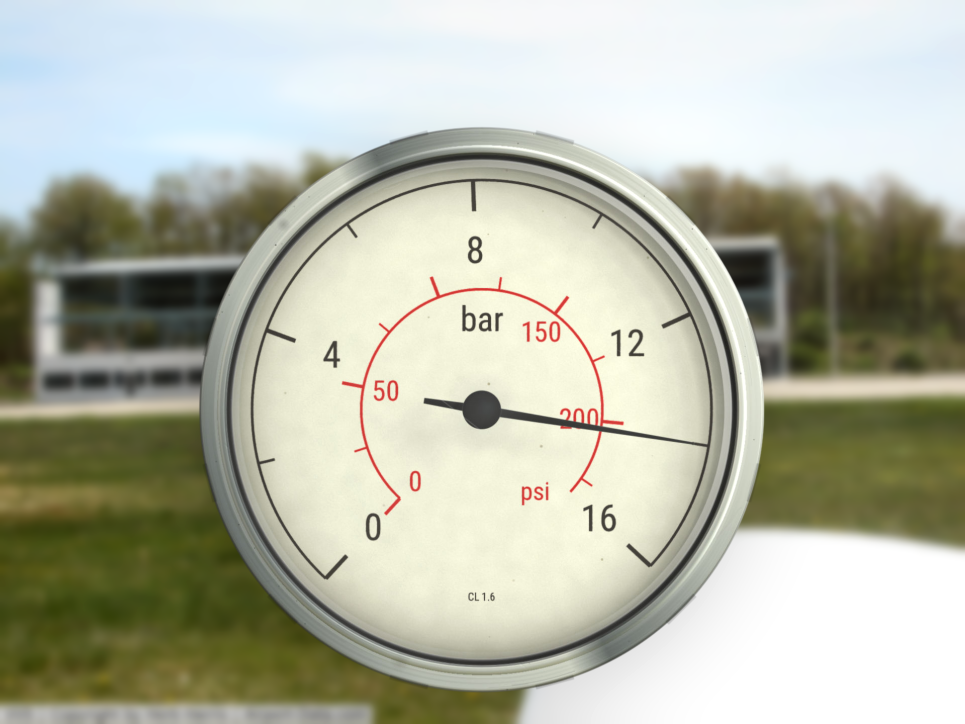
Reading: 14bar
